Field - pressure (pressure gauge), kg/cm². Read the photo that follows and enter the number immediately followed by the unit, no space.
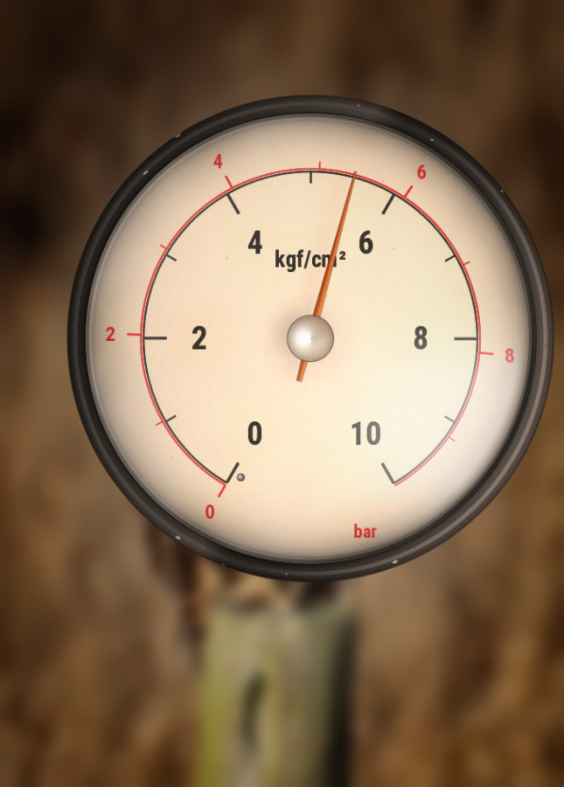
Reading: 5.5kg/cm²
